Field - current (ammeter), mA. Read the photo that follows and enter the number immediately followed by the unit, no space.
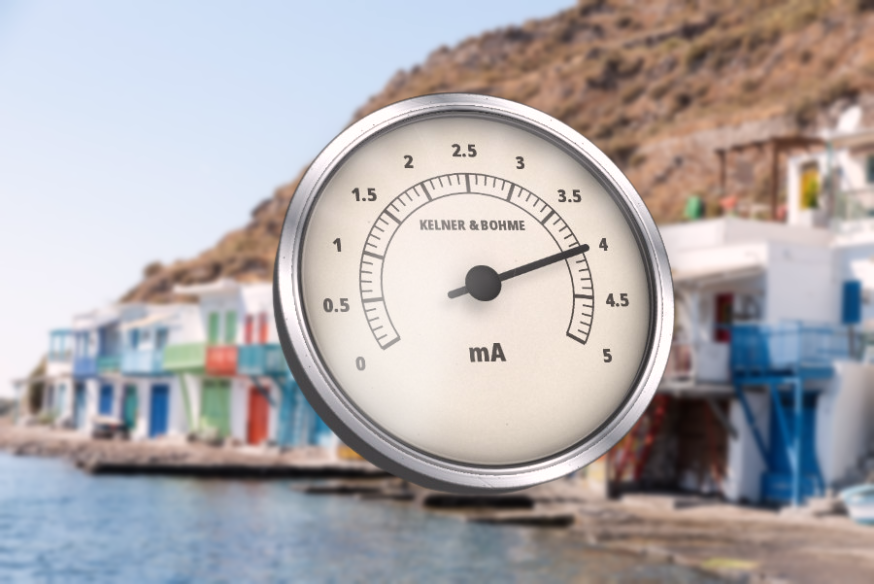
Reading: 4mA
